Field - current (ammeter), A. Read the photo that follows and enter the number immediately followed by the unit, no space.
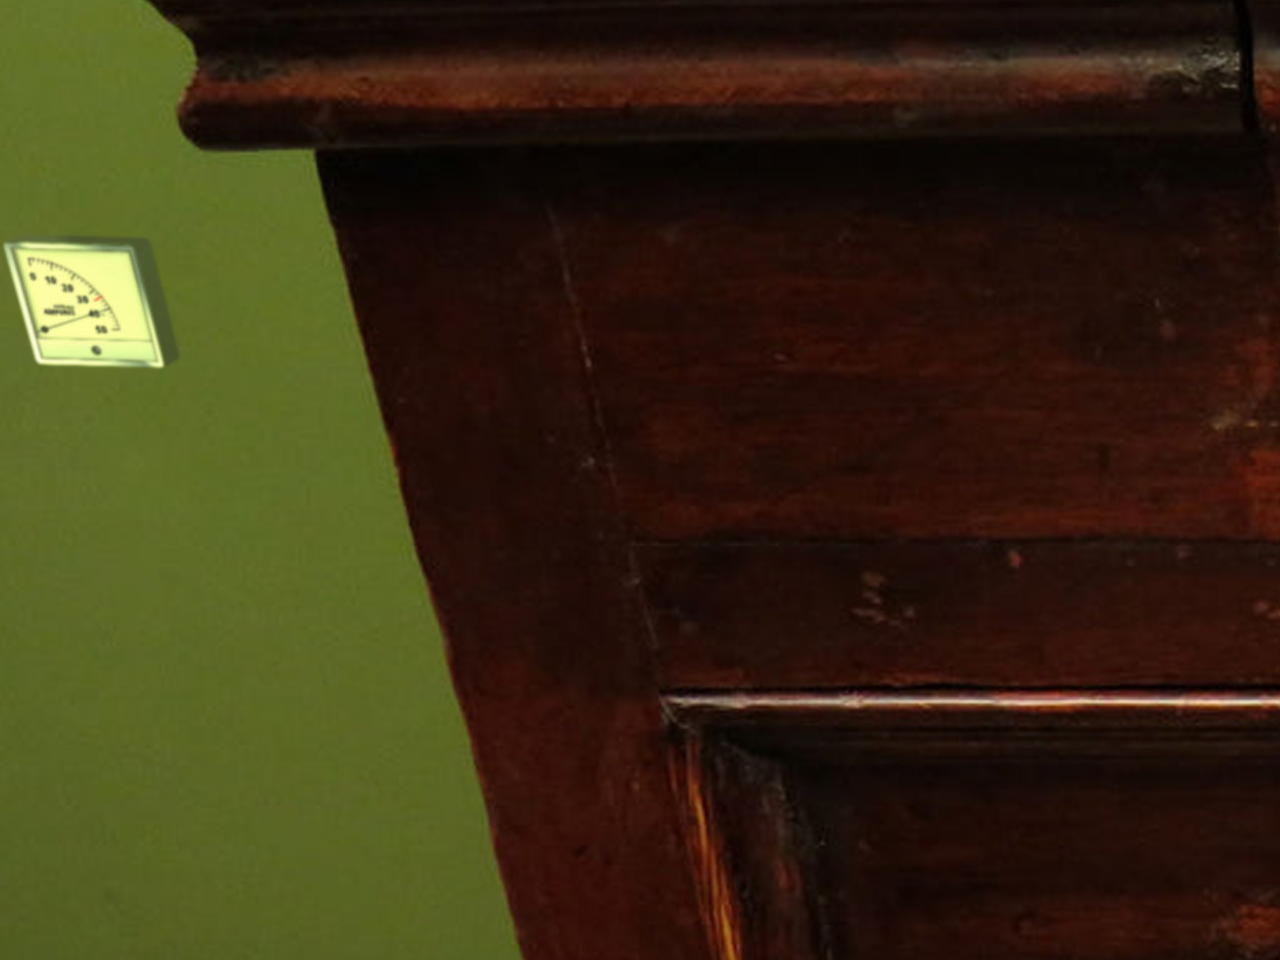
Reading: 40A
